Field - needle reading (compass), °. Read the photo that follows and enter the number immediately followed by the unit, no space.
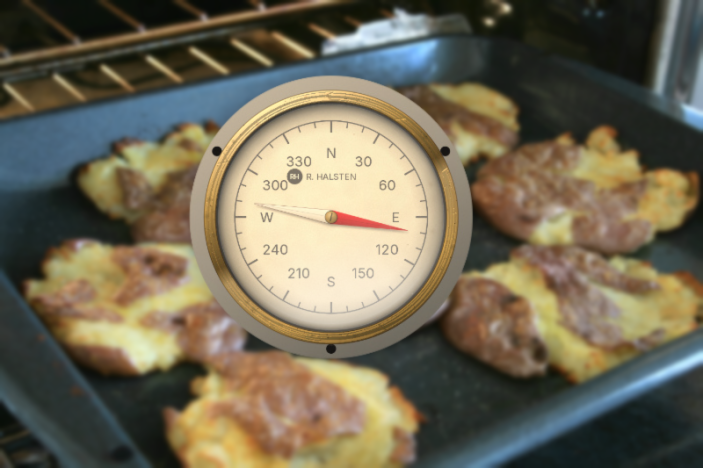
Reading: 100°
